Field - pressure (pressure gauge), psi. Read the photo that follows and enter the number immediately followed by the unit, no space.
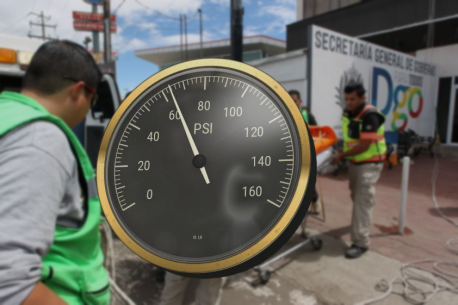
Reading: 64psi
